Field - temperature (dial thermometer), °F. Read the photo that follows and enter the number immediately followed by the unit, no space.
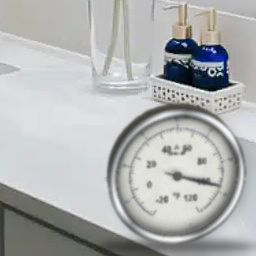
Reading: 100°F
